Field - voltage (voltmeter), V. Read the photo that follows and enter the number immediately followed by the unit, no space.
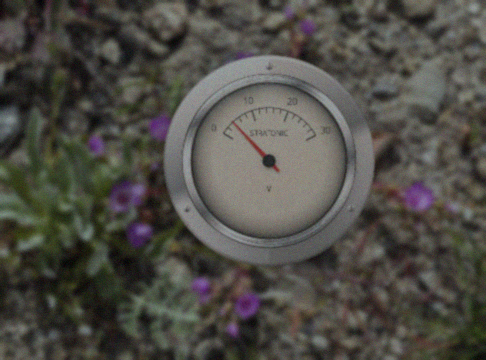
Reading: 4V
